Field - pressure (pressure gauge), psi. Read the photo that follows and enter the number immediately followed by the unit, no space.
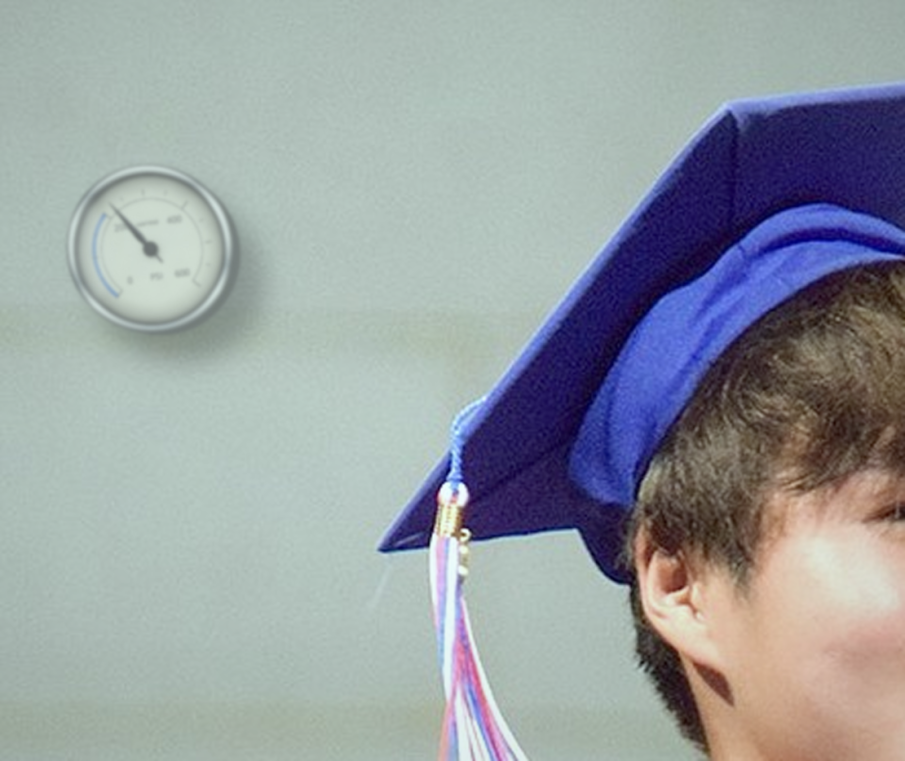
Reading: 225psi
